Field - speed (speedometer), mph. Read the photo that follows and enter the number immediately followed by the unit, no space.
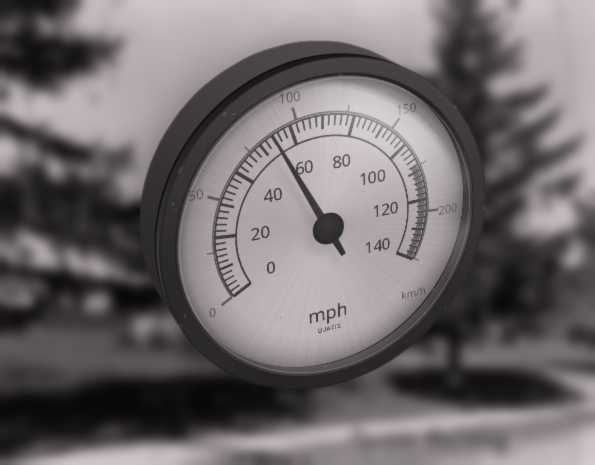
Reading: 54mph
